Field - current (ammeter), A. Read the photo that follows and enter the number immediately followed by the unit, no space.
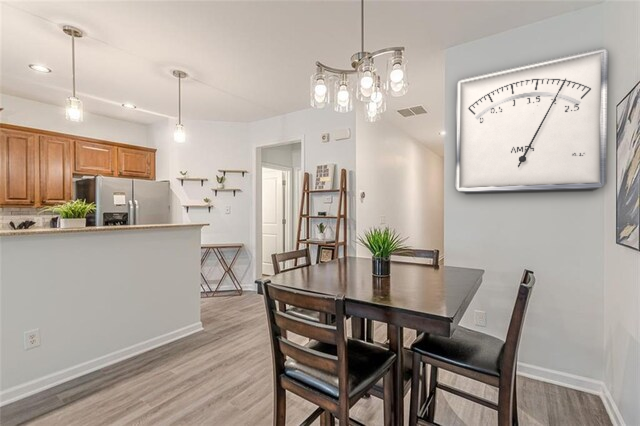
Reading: 2A
